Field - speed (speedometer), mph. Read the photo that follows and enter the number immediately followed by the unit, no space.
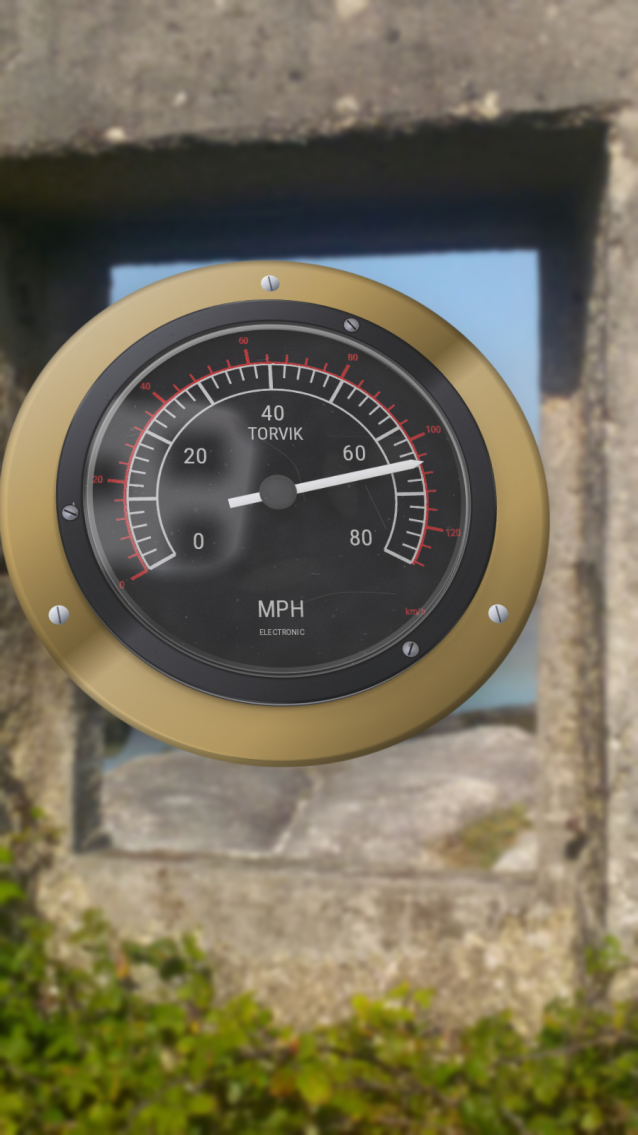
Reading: 66mph
